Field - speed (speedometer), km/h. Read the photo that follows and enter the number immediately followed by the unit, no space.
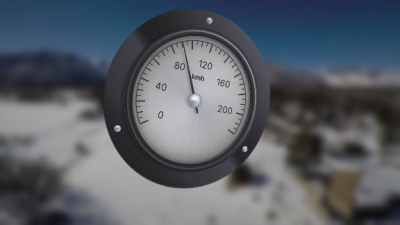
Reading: 90km/h
